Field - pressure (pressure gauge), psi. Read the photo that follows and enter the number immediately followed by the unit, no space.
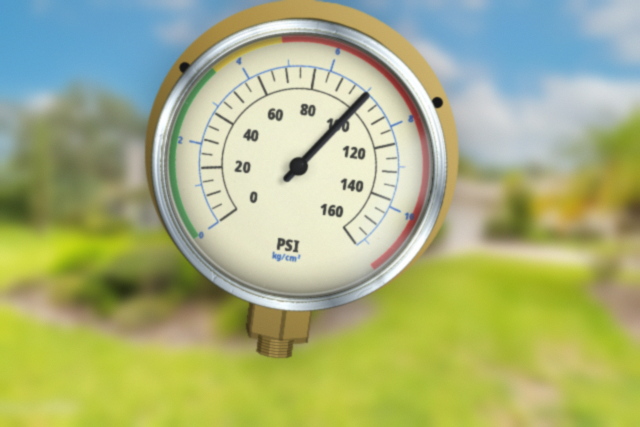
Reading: 100psi
